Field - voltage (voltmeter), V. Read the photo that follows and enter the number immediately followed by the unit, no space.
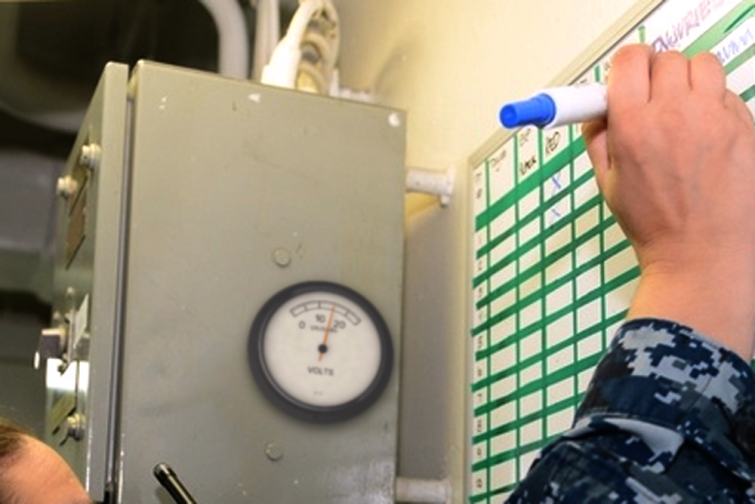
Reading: 15V
